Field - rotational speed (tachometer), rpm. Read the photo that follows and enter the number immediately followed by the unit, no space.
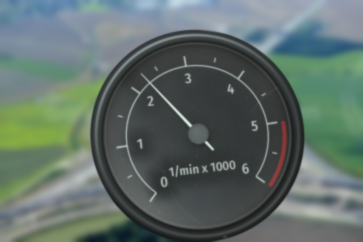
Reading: 2250rpm
